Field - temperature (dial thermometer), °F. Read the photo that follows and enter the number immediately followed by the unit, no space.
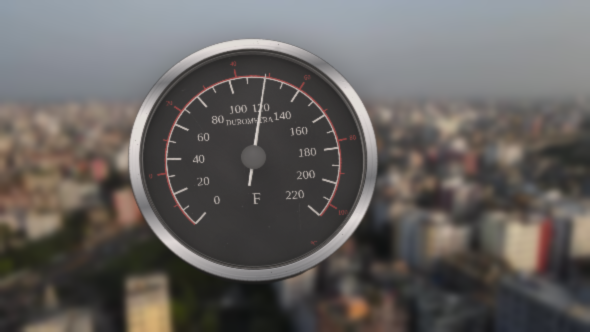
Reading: 120°F
